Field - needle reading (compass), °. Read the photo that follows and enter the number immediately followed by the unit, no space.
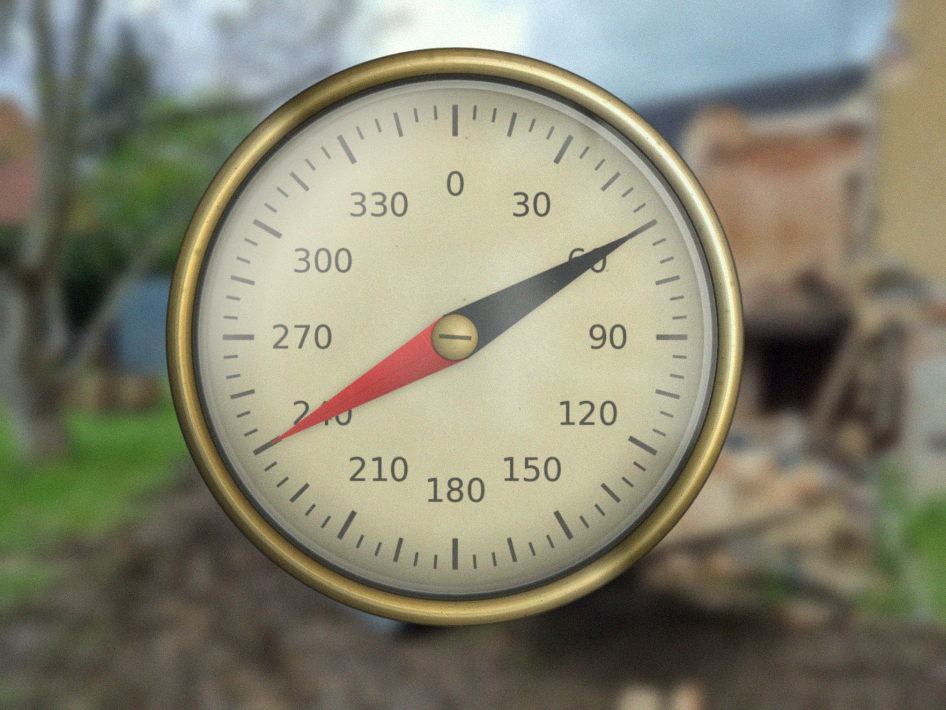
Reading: 240°
